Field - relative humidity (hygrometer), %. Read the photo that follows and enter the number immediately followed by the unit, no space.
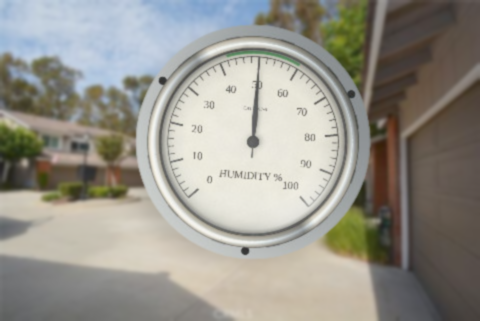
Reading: 50%
